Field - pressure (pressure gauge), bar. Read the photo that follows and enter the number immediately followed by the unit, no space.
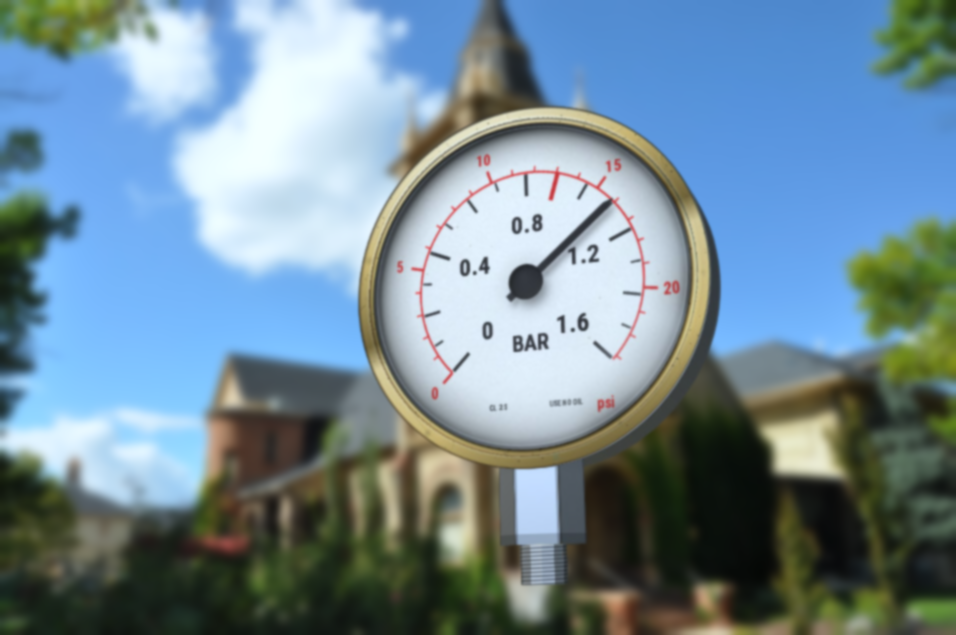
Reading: 1.1bar
